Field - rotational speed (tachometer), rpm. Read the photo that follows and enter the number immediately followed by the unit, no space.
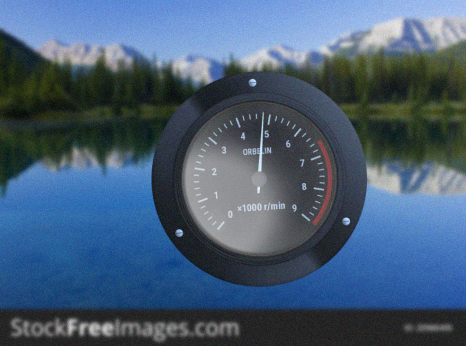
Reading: 4800rpm
